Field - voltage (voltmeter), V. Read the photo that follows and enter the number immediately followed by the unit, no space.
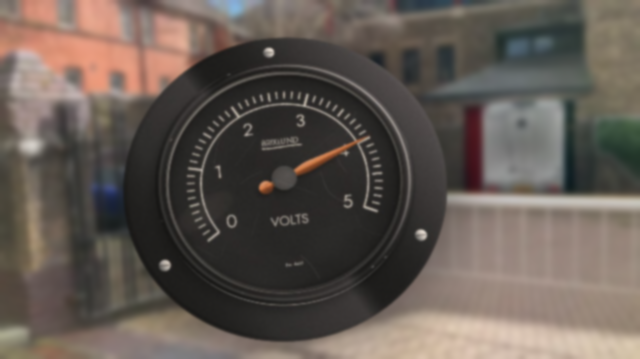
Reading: 4V
